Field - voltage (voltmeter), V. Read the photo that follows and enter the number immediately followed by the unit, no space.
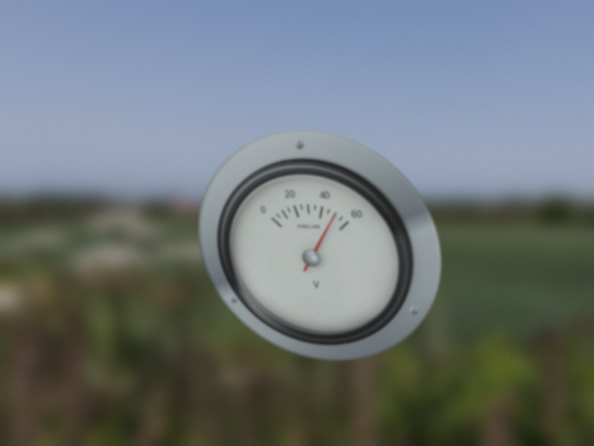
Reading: 50V
